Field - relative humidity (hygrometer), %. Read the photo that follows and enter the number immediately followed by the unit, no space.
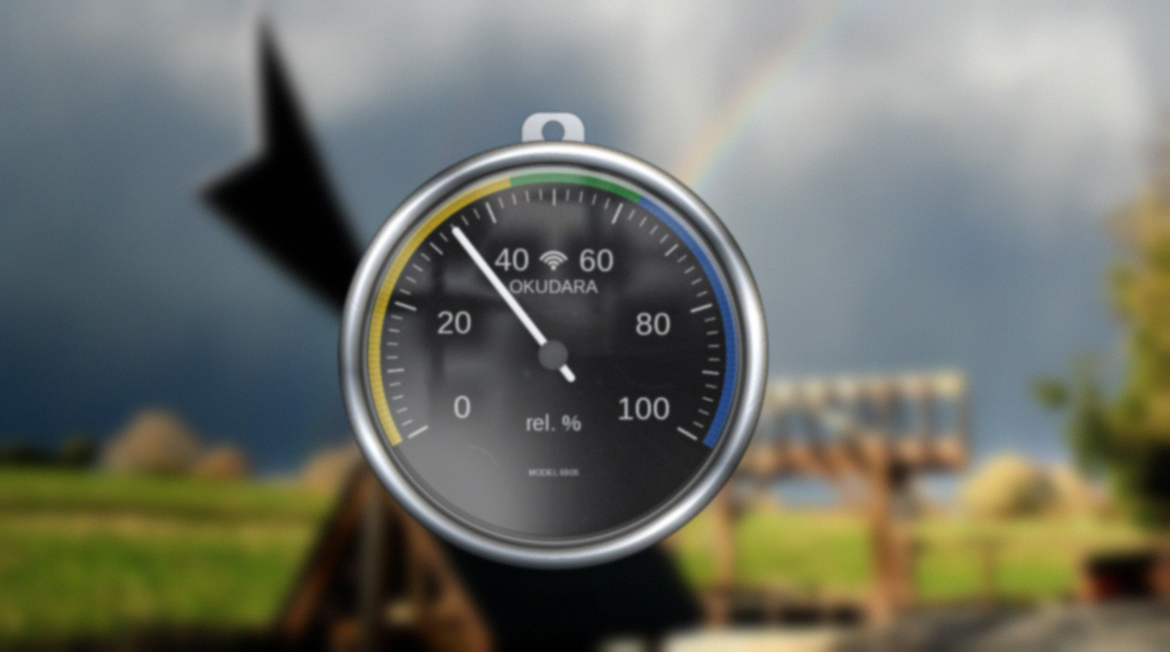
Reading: 34%
